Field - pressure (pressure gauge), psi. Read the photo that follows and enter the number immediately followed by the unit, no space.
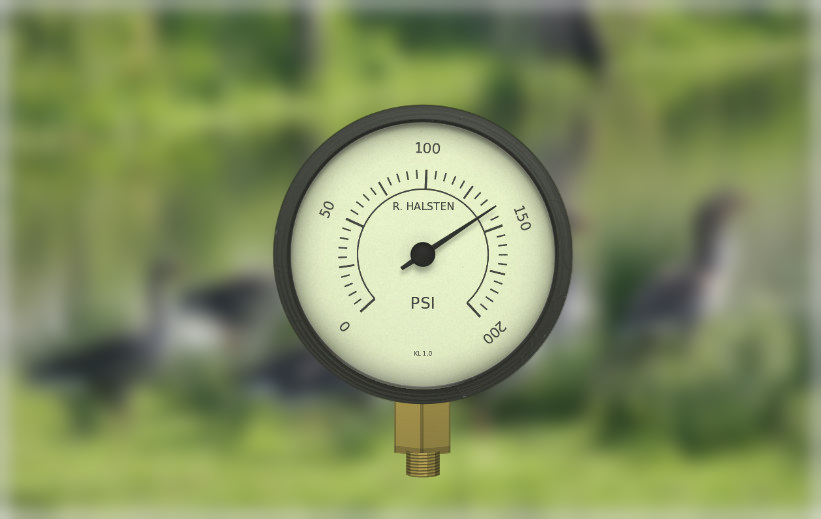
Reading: 140psi
